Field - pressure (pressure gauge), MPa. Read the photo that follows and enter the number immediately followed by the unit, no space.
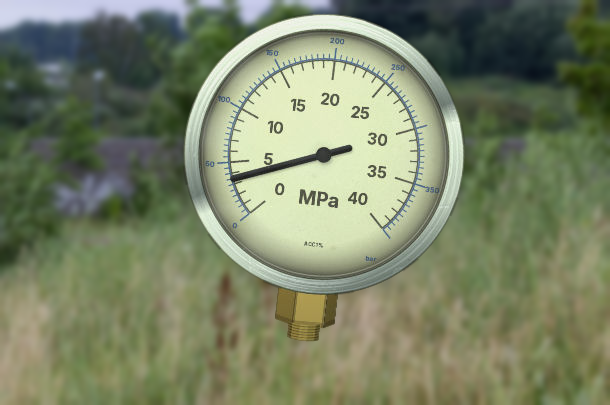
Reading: 3.5MPa
